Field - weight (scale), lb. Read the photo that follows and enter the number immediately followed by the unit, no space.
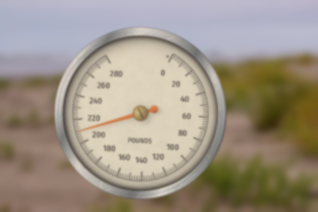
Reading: 210lb
